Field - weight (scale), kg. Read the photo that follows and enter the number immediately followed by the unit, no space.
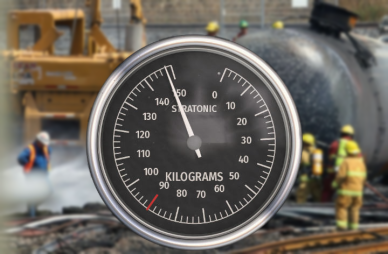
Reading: 148kg
